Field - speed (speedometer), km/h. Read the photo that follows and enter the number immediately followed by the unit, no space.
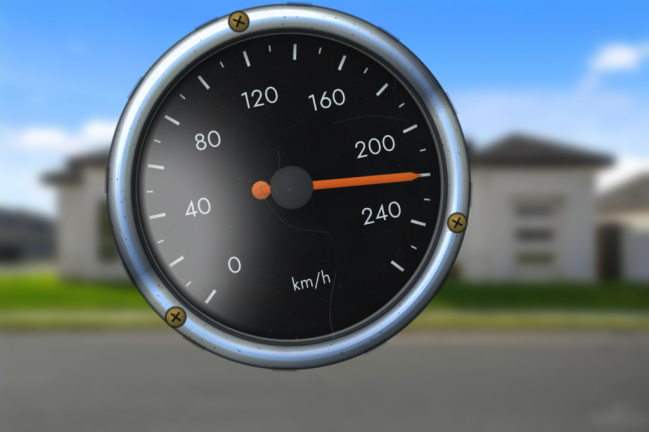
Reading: 220km/h
